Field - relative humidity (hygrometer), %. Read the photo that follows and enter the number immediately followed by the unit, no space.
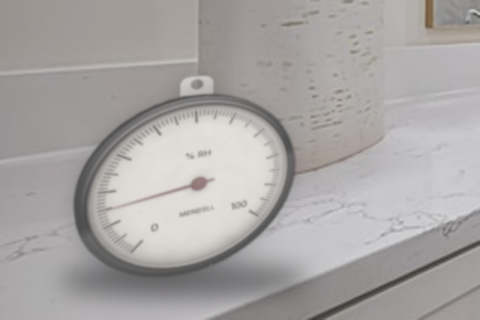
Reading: 15%
